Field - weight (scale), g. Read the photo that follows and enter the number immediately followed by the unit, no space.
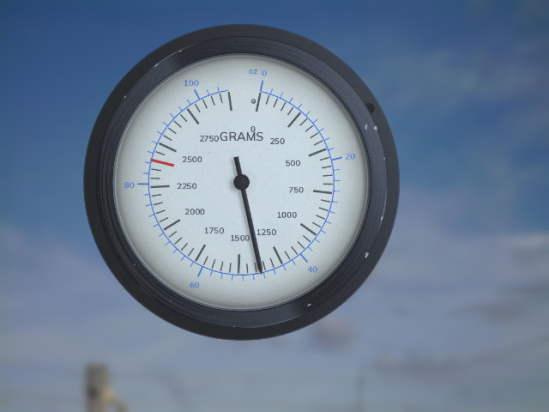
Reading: 1375g
